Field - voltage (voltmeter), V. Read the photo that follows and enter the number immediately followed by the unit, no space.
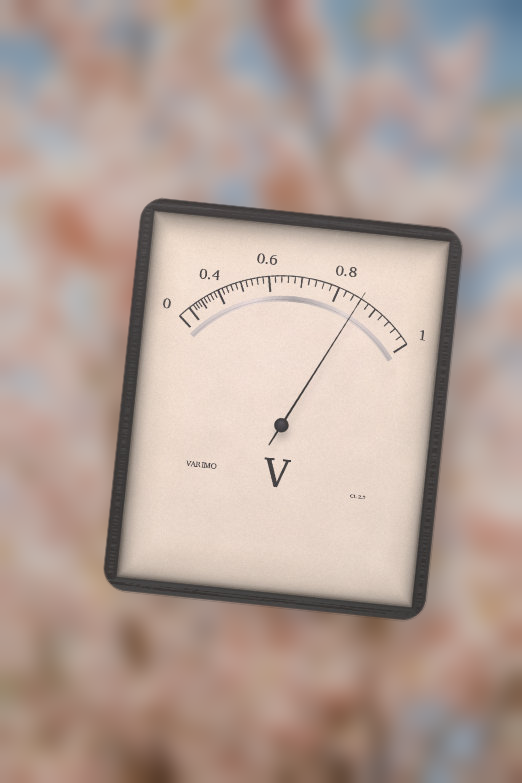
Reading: 0.86V
